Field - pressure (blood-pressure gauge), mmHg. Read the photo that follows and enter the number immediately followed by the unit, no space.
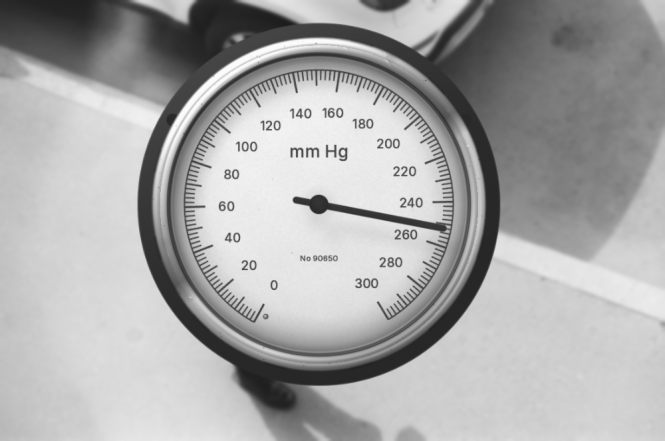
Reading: 252mmHg
